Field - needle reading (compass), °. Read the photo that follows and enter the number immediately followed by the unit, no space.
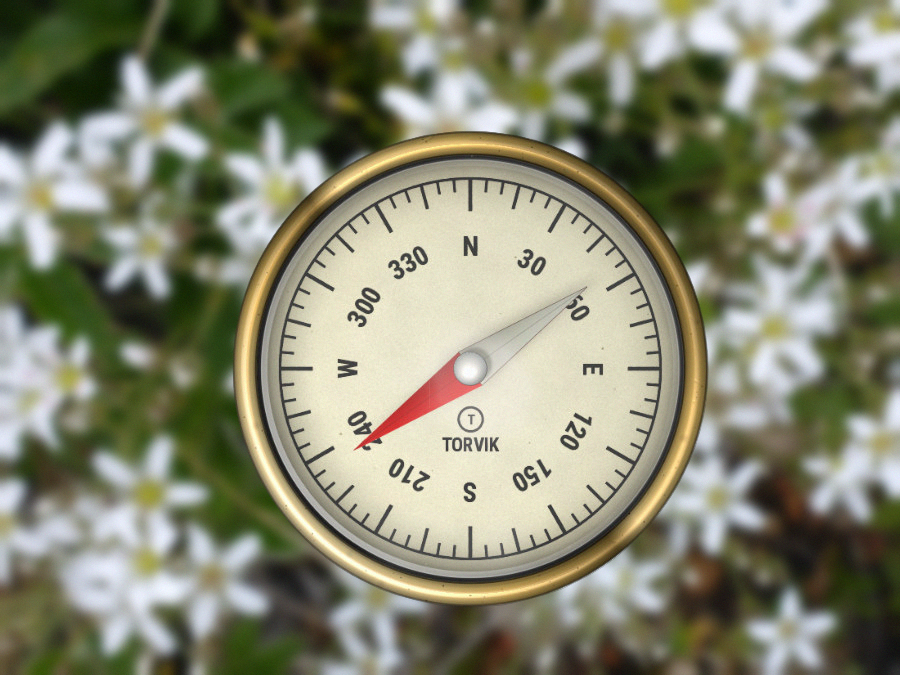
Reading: 235°
